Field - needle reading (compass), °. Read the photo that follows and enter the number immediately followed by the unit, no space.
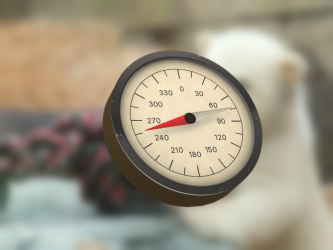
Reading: 255°
